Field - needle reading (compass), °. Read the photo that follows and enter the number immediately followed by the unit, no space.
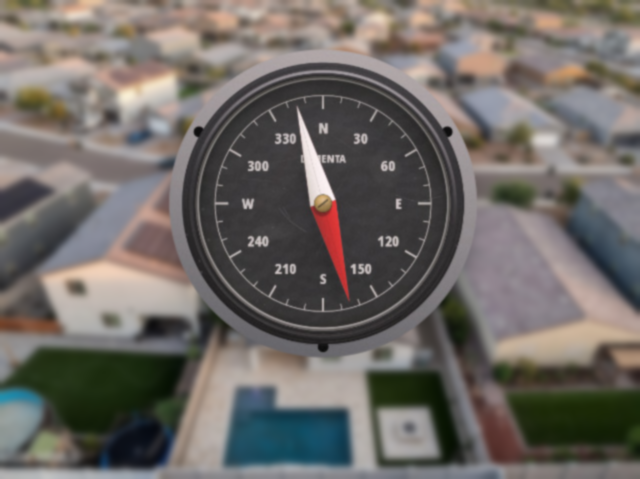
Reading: 165°
